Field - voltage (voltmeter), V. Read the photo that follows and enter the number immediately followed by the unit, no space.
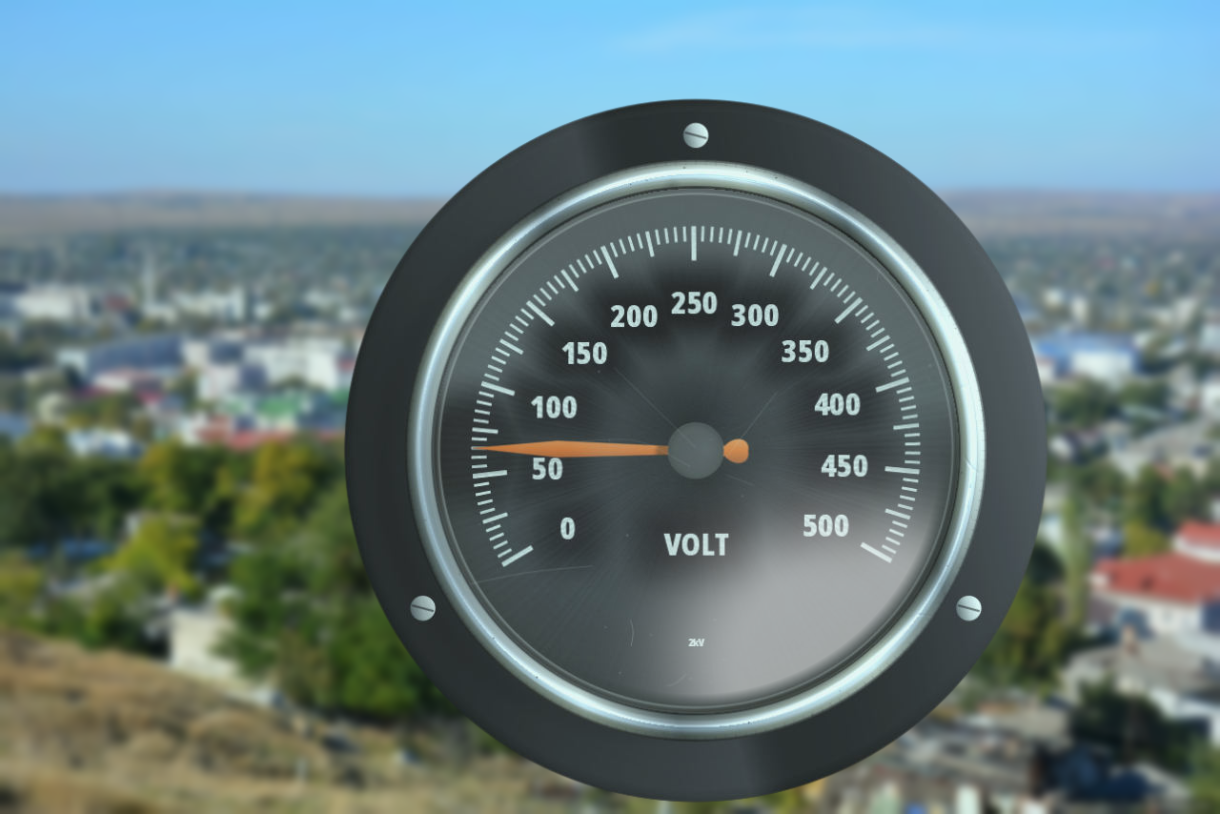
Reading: 65V
